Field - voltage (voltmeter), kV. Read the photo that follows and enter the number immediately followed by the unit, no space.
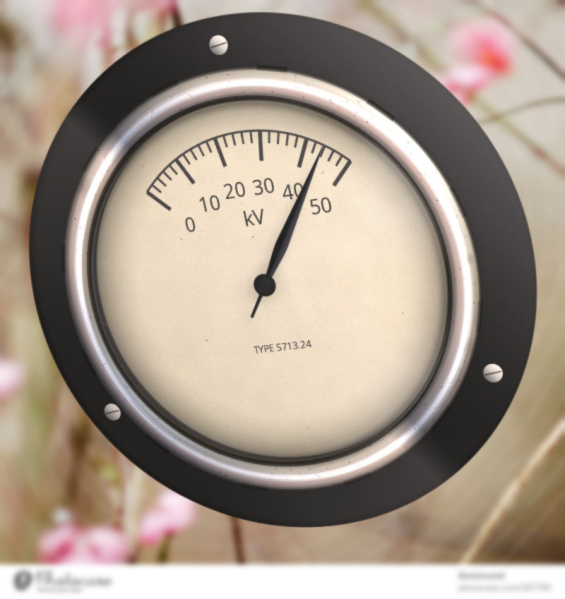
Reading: 44kV
